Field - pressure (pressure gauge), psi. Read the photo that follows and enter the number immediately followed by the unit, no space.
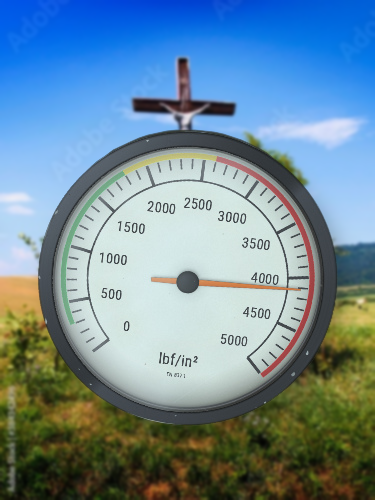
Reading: 4100psi
